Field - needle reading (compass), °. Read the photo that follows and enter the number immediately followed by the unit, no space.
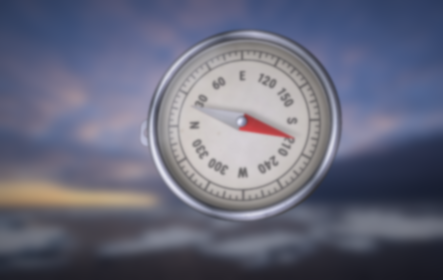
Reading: 200°
